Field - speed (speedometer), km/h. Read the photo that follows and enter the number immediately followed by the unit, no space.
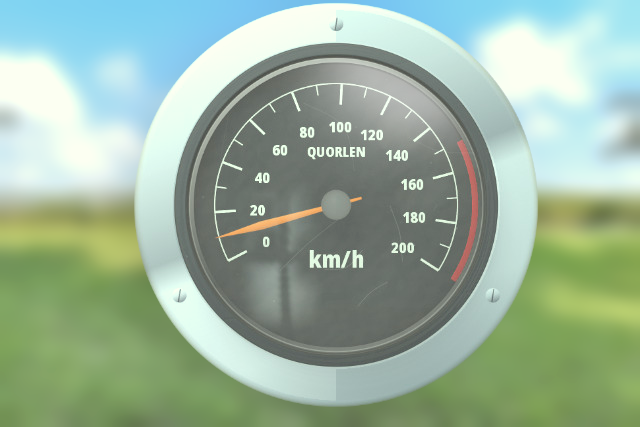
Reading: 10km/h
